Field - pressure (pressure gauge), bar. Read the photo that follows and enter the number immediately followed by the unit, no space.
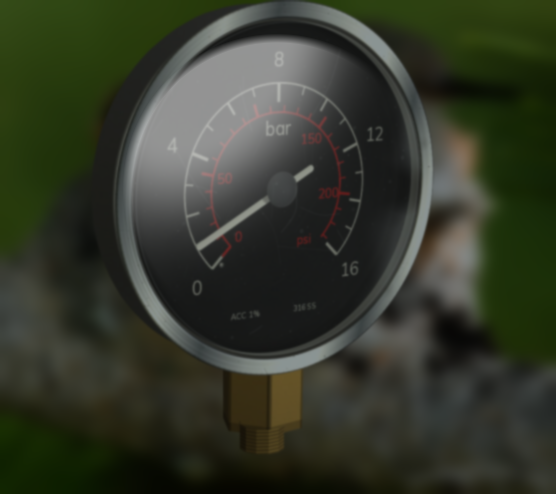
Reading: 1bar
